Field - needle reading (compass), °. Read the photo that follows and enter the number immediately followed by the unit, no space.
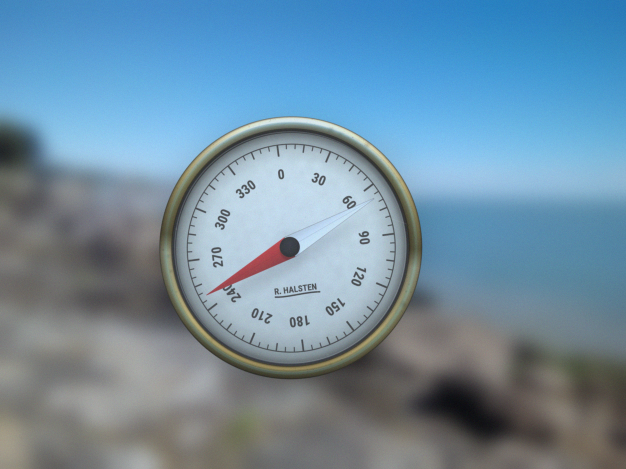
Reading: 247.5°
